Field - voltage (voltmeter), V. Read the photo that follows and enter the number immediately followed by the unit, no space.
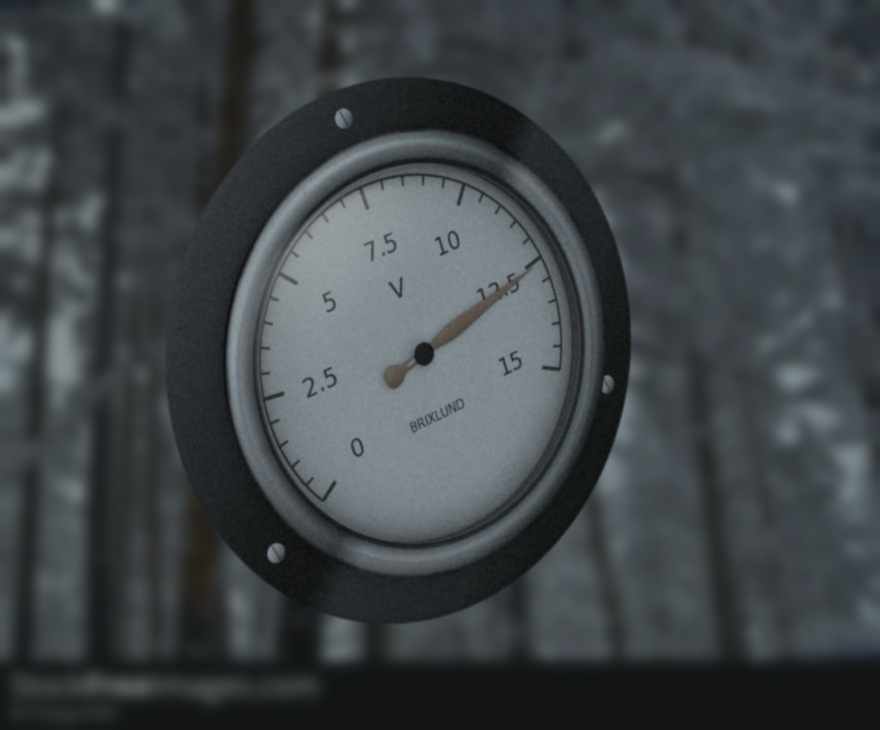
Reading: 12.5V
